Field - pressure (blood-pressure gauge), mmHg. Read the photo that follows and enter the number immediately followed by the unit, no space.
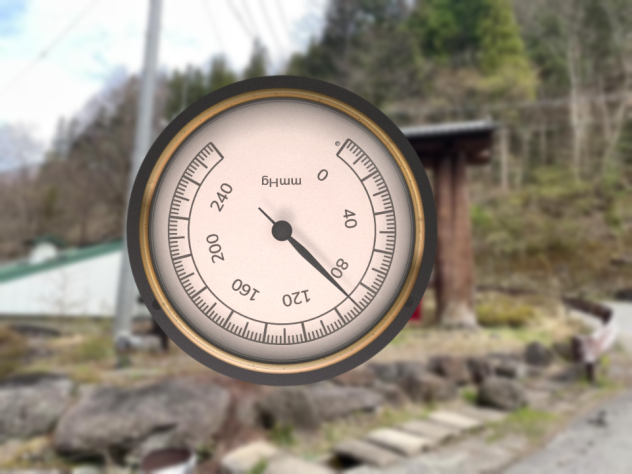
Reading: 90mmHg
